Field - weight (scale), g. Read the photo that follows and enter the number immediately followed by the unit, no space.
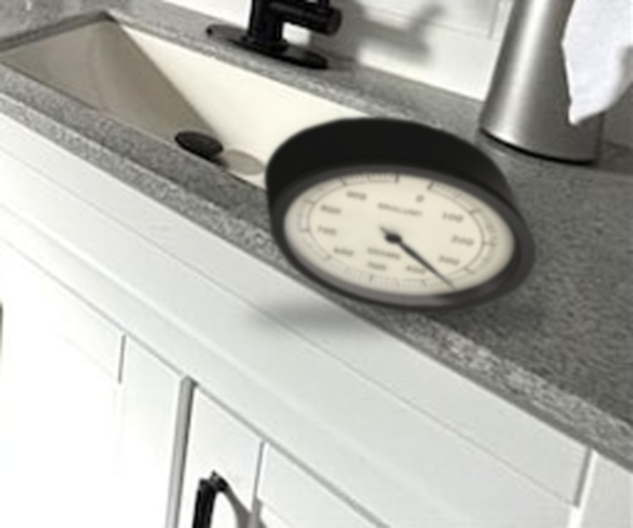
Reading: 350g
